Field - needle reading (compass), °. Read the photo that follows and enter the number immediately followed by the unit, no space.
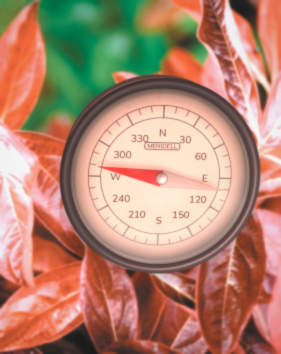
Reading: 280°
